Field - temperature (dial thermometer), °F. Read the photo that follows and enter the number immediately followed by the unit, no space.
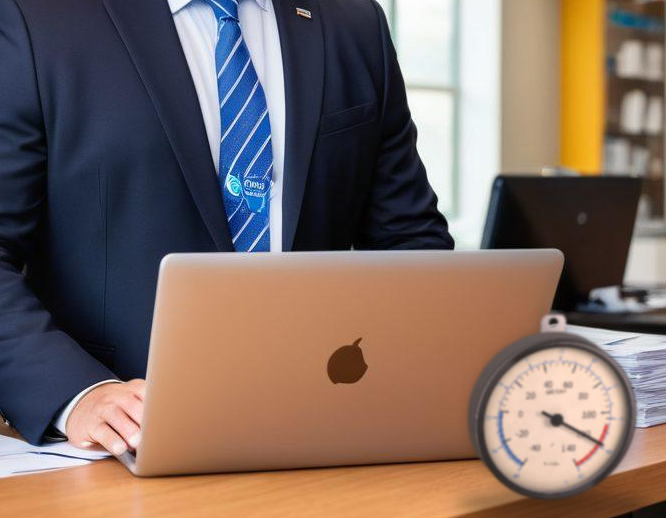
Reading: 120°F
